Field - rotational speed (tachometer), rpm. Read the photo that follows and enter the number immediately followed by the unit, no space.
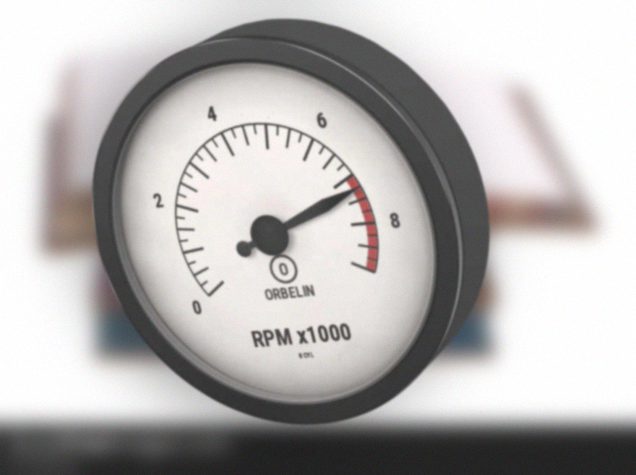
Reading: 7250rpm
